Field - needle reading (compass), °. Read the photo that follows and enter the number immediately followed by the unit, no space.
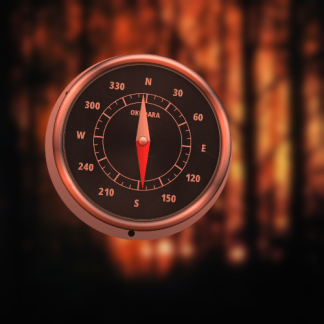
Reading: 175°
